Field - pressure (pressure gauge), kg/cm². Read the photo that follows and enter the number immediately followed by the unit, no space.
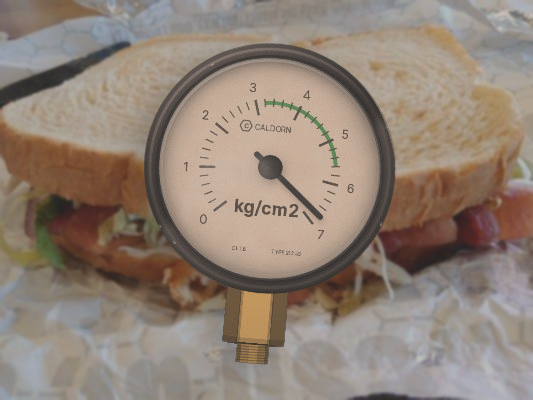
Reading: 6.8kg/cm²
